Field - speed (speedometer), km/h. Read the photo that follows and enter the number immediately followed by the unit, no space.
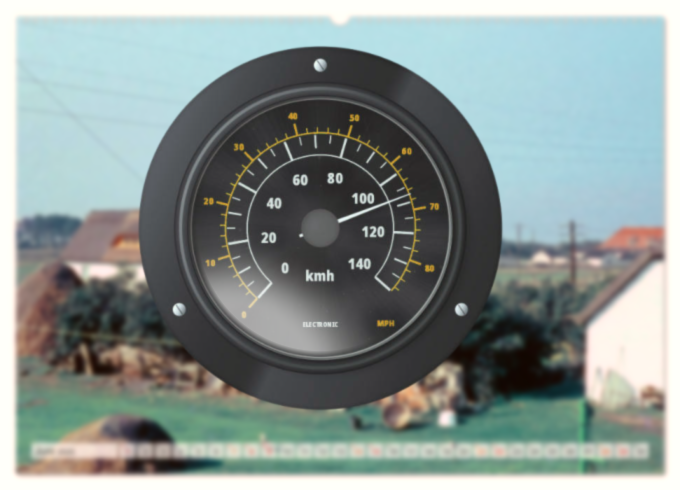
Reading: 107.5km/h
